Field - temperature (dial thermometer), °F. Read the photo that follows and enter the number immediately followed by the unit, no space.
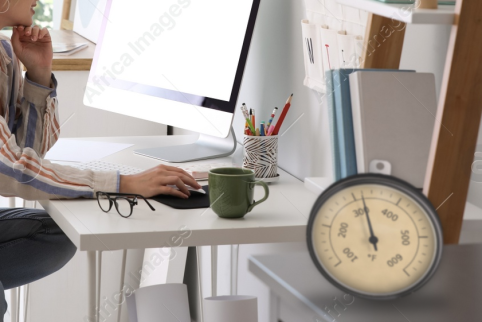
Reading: 320°F
